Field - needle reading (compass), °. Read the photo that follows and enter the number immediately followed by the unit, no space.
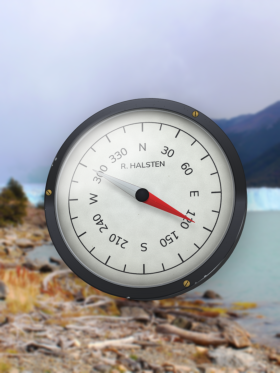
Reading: 120°
